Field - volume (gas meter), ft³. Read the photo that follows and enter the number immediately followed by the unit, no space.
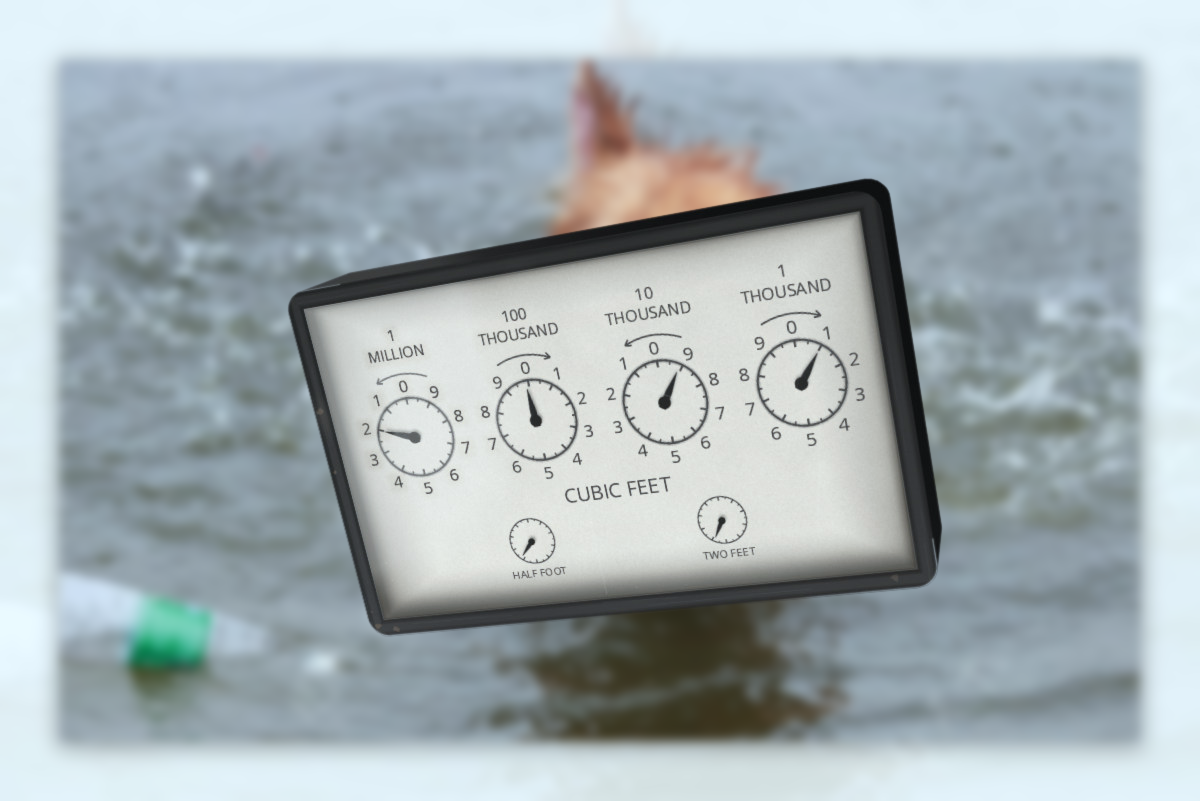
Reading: 199100ft³
